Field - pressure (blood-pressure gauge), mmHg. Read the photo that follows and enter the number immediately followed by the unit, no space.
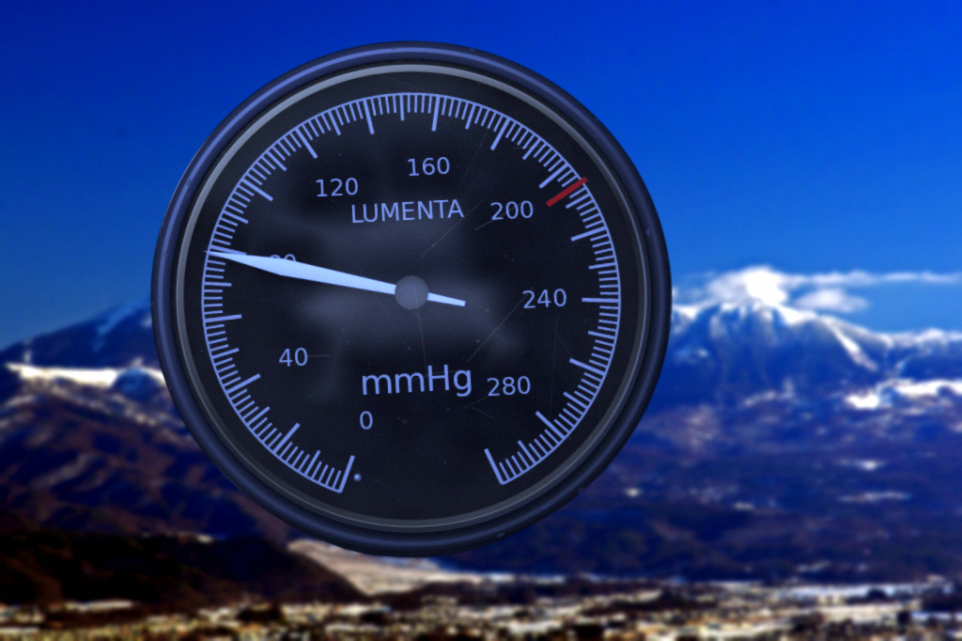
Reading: 78mmHg
